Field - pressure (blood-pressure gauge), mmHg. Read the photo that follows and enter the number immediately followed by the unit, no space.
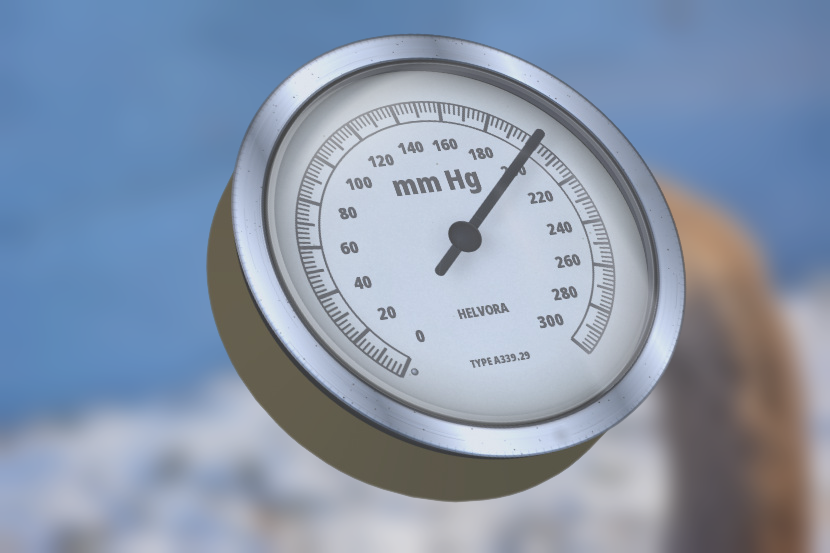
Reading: 200mmHg
